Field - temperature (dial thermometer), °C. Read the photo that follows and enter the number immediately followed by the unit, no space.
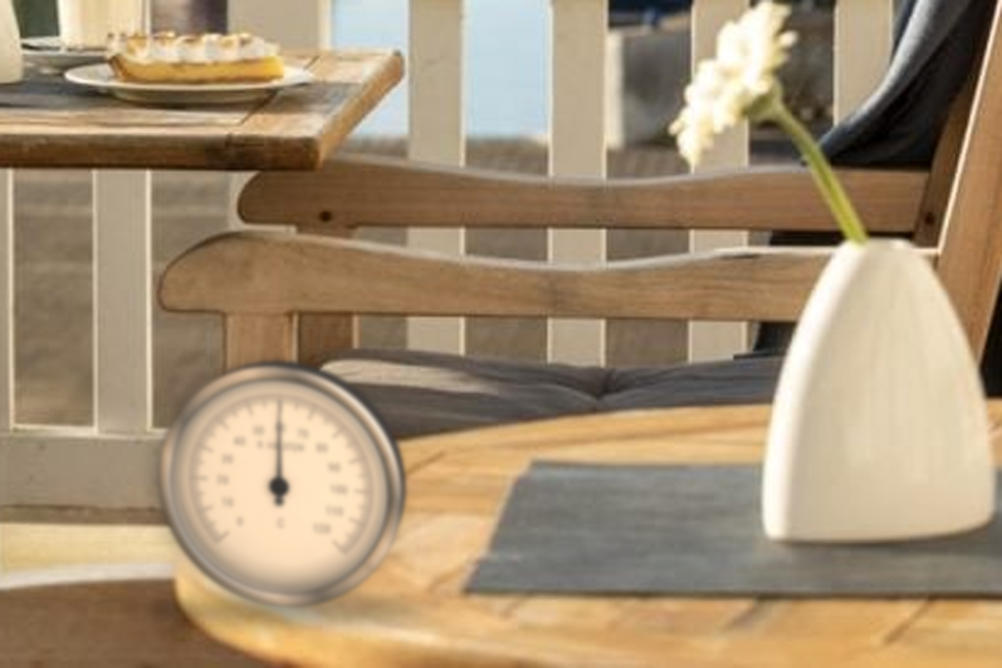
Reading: 60°C
